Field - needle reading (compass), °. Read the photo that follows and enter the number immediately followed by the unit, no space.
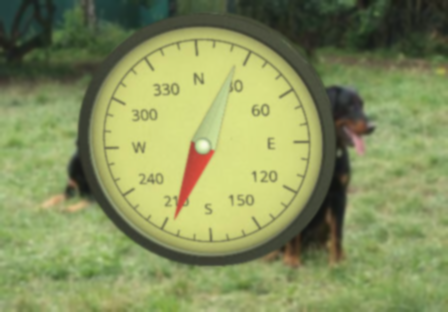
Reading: 205°
